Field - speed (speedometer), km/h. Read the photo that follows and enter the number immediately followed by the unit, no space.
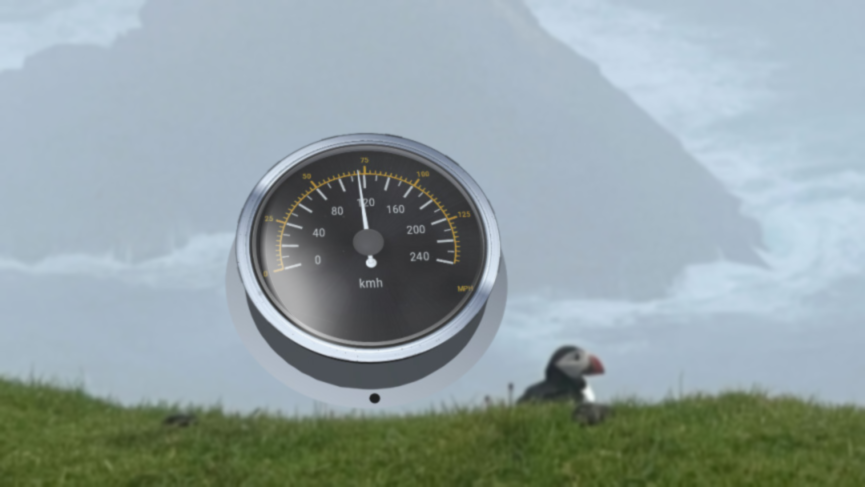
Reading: 115km/h
